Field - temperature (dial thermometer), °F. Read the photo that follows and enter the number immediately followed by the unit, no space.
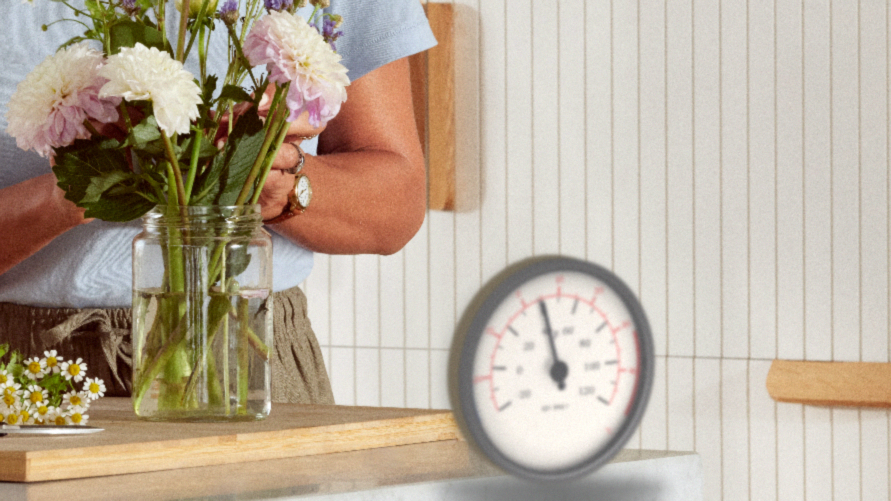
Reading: 40°F
